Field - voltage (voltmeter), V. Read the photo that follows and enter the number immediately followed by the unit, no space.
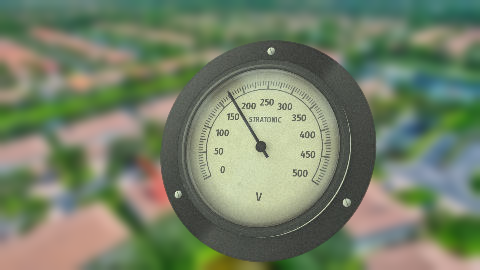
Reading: 175V
